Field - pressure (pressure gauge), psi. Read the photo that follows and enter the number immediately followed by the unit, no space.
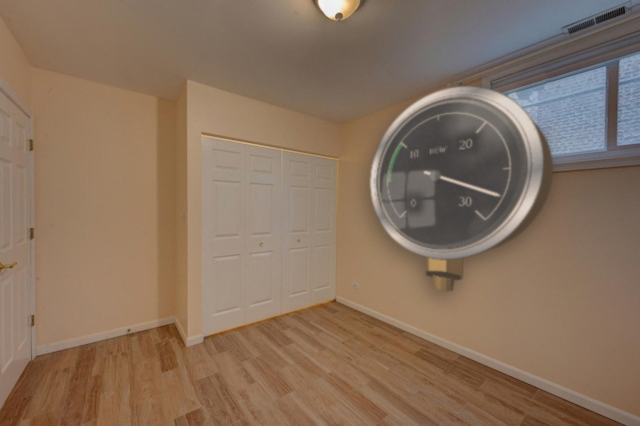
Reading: 27.5psi
